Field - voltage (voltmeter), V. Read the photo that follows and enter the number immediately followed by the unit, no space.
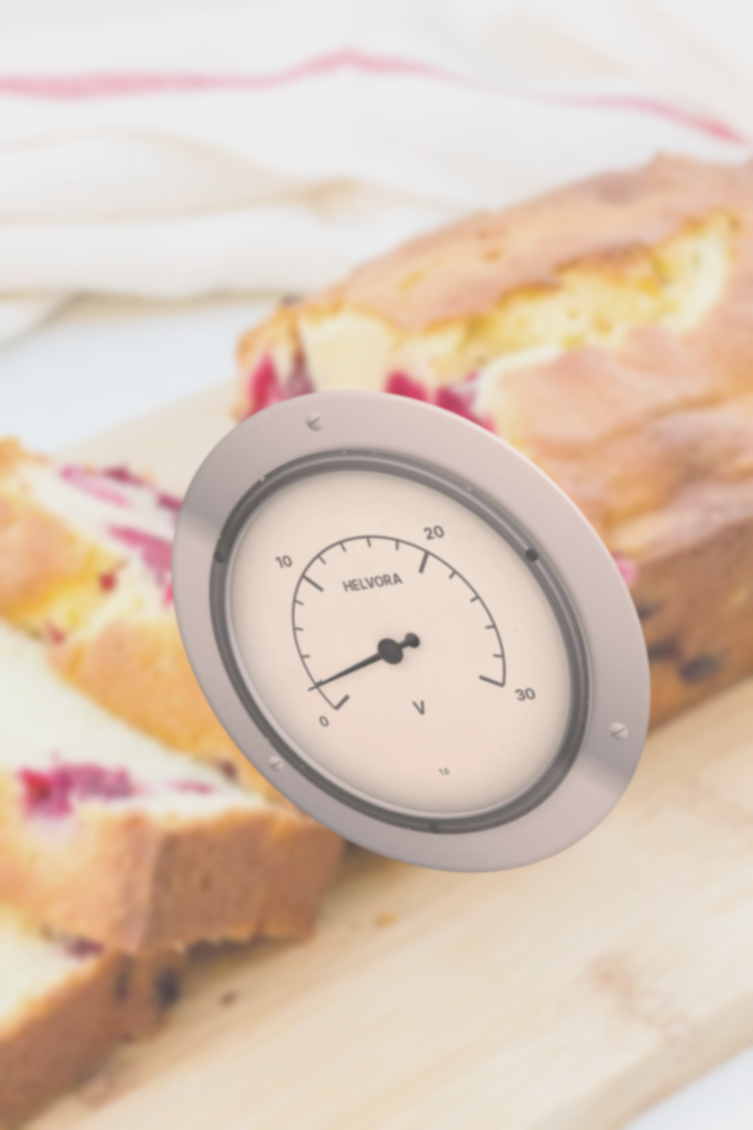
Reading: 2V
